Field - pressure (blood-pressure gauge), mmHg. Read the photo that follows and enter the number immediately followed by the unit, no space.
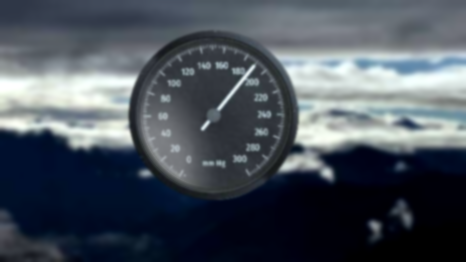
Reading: 190mmHg
